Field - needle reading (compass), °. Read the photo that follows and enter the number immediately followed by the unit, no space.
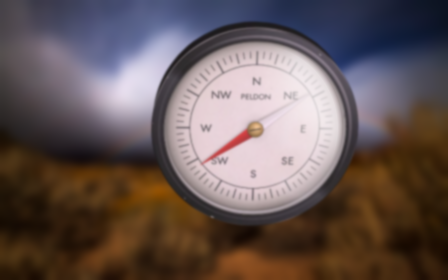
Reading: 235°
